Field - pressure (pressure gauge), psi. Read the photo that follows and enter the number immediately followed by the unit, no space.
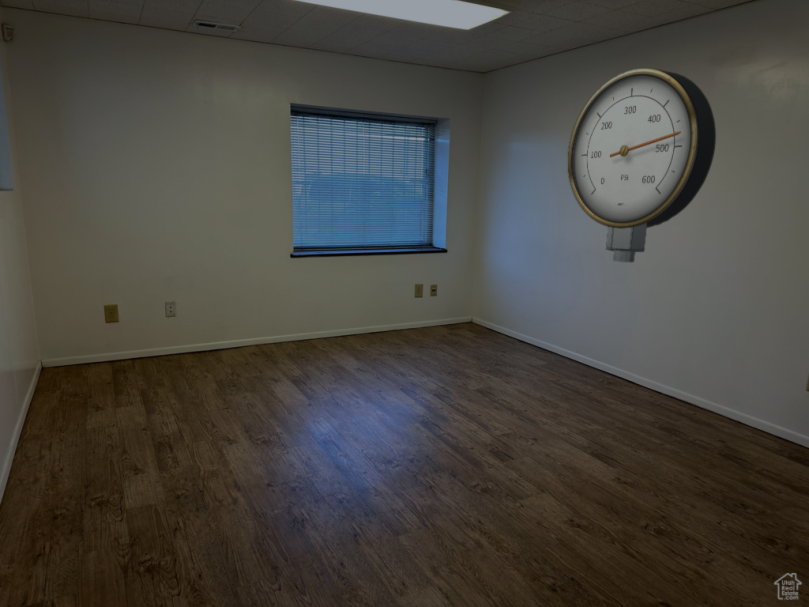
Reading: 475psi
